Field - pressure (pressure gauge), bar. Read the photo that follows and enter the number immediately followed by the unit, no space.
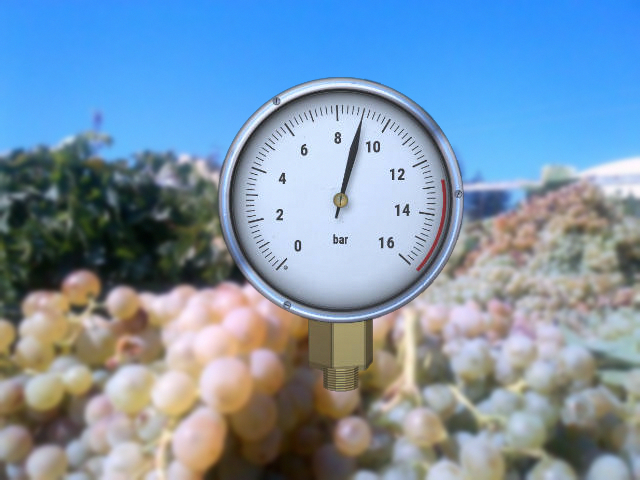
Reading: 9bar
